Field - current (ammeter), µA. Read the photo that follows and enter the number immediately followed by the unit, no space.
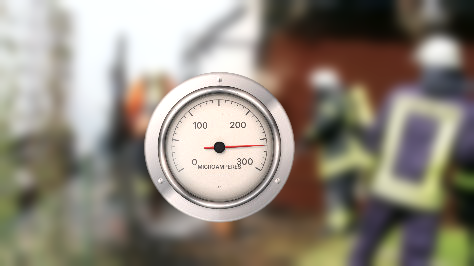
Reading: 260µA
